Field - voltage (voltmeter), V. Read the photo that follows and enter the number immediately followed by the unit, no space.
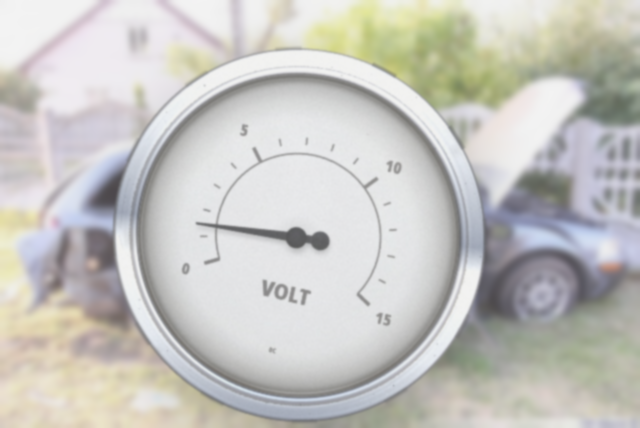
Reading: 1.5V
